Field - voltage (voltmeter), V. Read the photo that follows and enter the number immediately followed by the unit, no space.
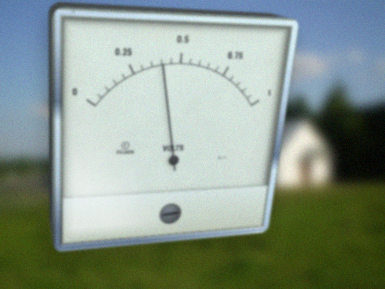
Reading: 0.4V
